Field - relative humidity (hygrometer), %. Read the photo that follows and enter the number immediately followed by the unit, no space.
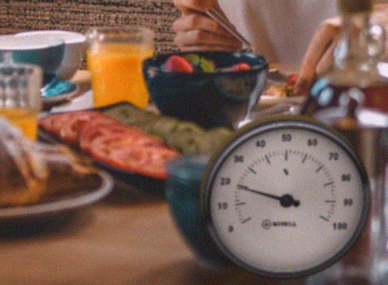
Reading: 20%
